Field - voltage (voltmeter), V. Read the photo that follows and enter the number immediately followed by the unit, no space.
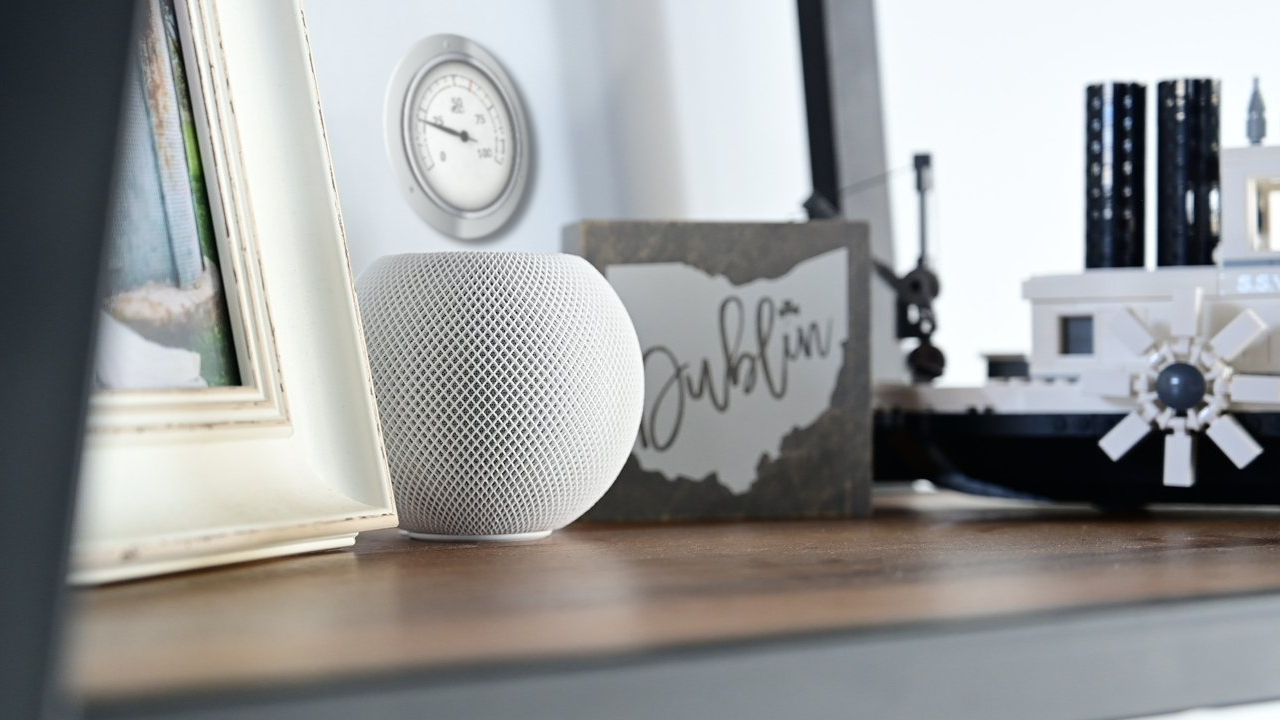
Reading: 20V
